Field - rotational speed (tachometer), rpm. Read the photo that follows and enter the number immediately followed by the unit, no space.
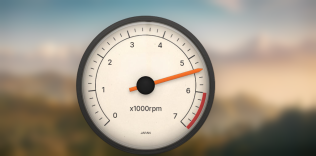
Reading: 5400rpm
